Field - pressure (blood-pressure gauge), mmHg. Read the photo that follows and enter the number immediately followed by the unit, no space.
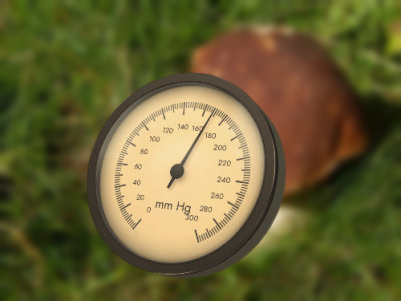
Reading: 170mmHg
